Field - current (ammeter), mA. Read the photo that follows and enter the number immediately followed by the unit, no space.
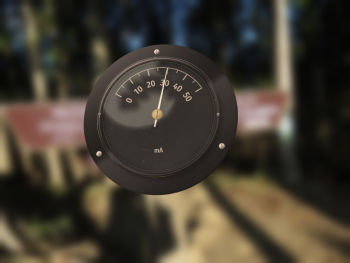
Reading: 30mA
